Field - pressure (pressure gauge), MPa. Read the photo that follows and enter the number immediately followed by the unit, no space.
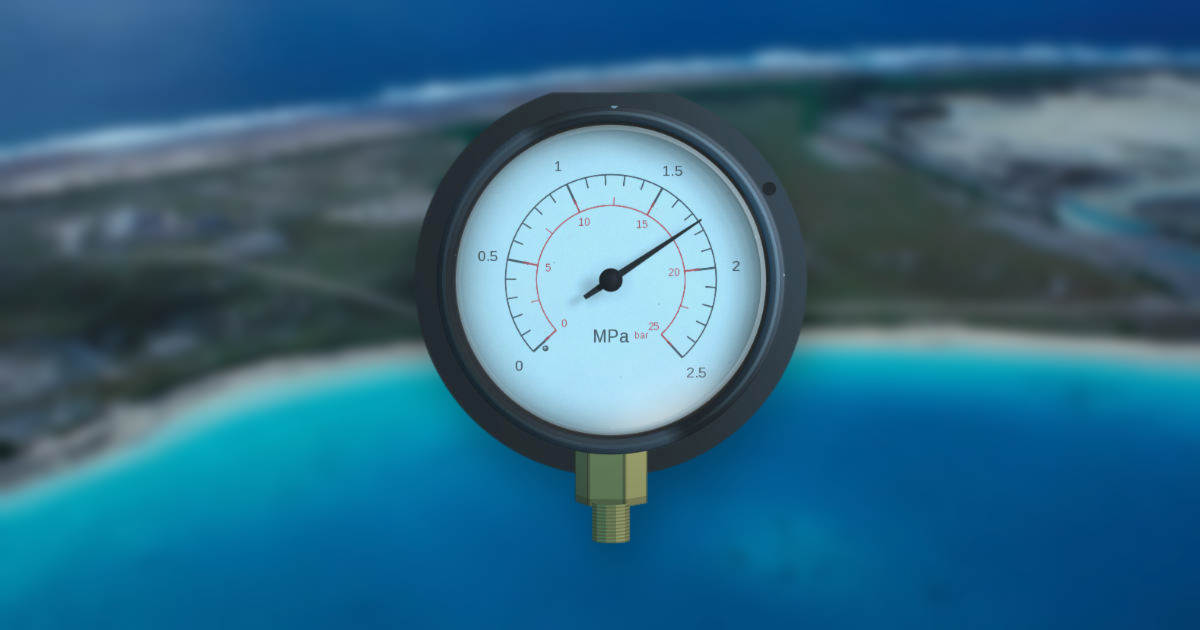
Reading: 1.75MPa
